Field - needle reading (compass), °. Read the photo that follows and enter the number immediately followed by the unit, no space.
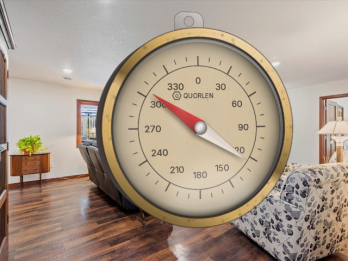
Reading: 305°
